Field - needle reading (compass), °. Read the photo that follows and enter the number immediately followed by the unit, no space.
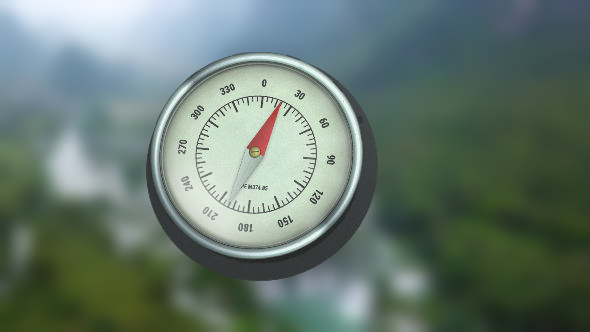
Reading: 20°
